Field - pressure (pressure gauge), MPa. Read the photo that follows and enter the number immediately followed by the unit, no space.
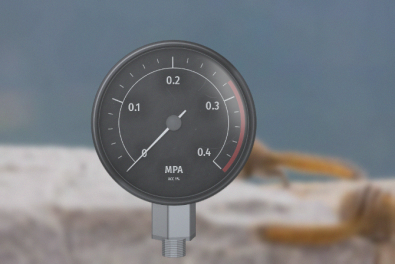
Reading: 0MPa
